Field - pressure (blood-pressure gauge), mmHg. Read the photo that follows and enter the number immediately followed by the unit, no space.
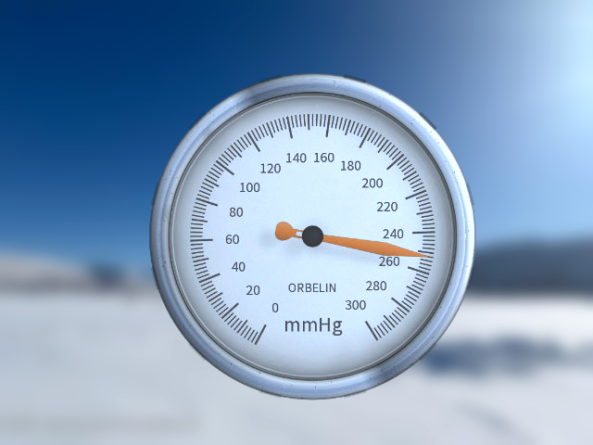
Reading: 252mmHg
